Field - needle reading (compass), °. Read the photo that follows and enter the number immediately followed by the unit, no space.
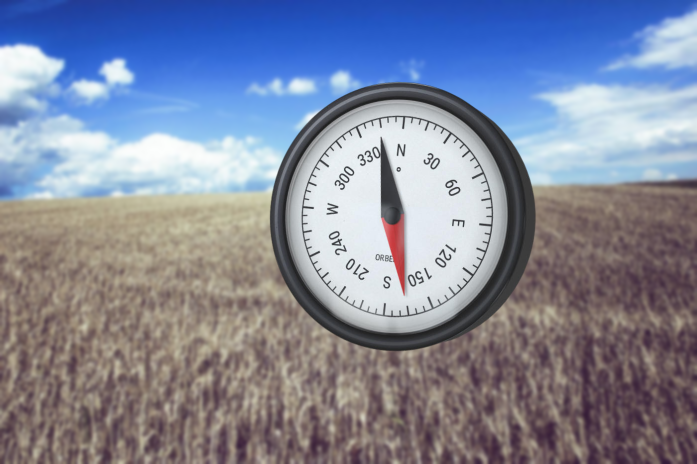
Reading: 165°
